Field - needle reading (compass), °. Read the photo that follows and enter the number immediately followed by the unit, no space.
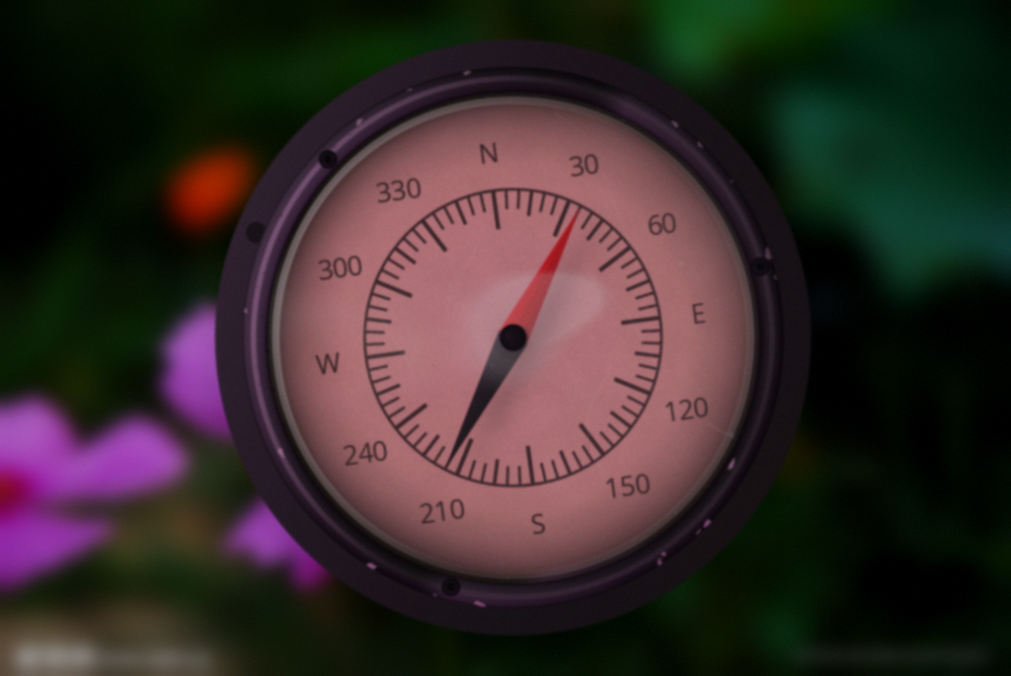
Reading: 35°
